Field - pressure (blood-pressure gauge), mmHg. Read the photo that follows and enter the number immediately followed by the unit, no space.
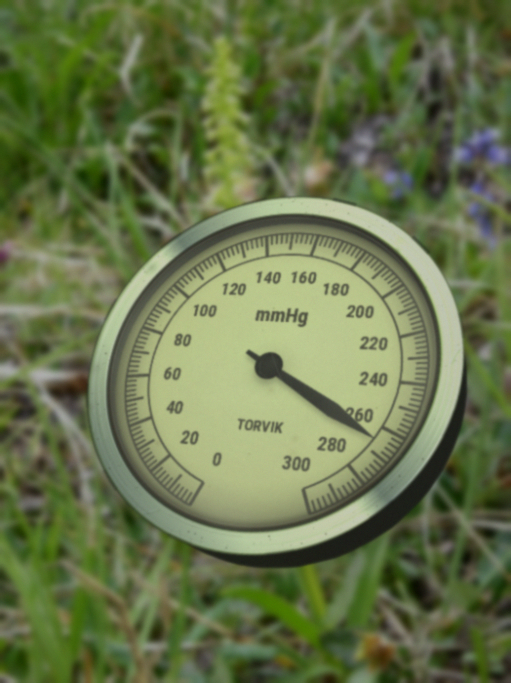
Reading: 266mmHg
